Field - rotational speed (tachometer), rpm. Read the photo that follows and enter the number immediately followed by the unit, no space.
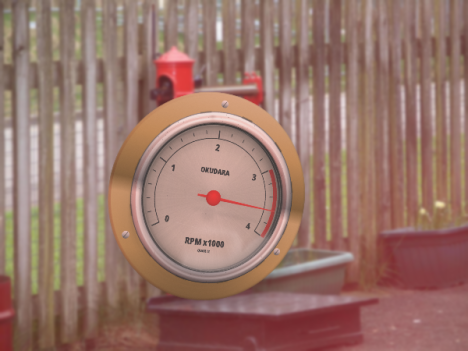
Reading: 3600rpm
